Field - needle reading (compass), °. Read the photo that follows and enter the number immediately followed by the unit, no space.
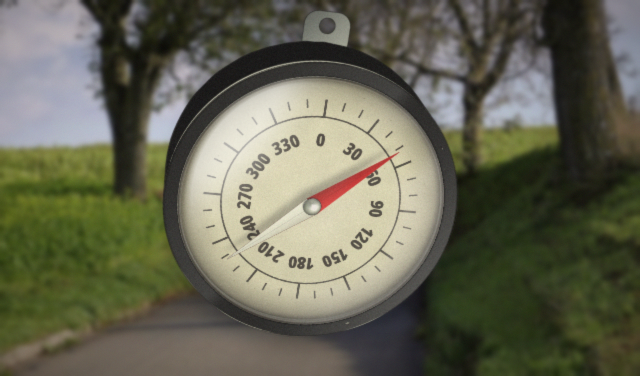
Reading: 50°
